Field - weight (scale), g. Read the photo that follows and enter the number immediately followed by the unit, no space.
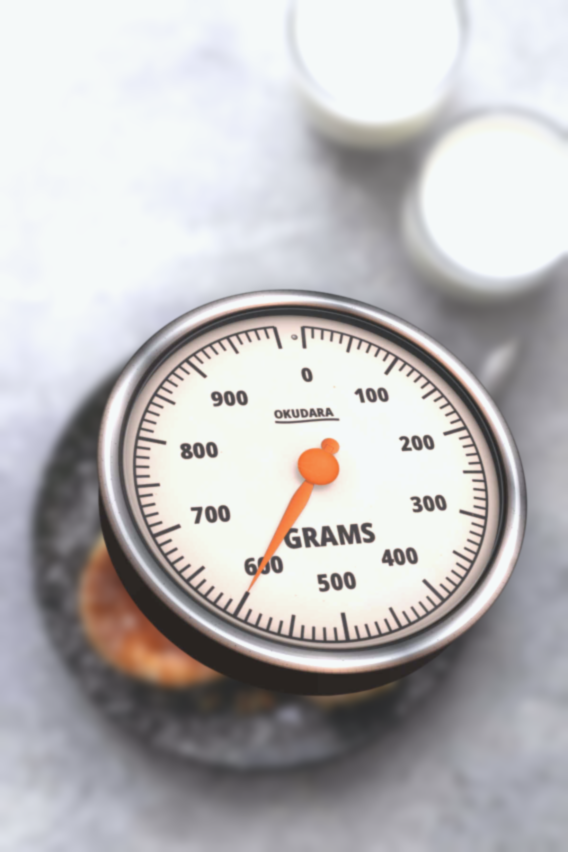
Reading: 600g
